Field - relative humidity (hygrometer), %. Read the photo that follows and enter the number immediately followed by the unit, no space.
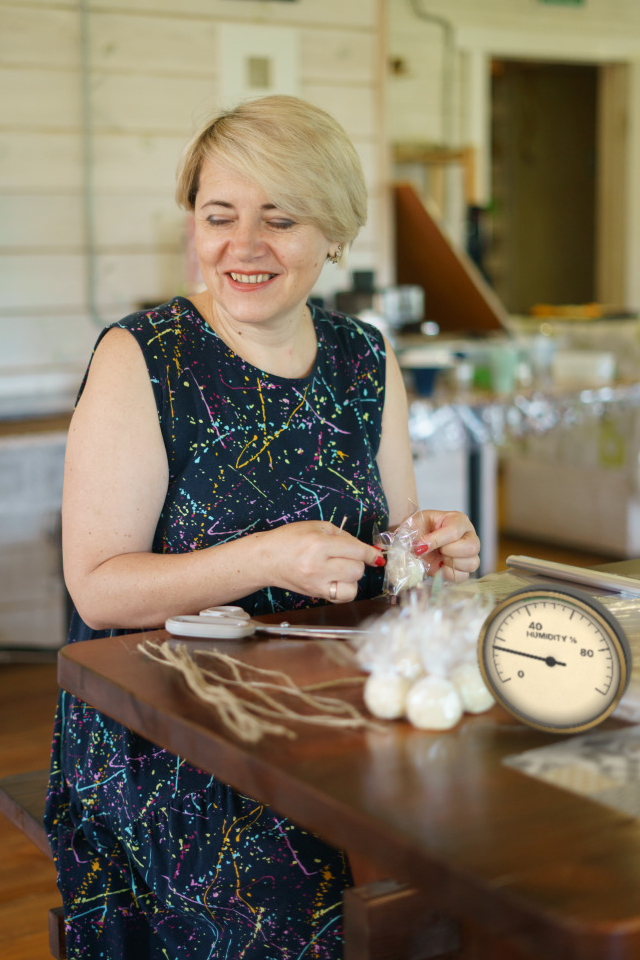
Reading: 16%
